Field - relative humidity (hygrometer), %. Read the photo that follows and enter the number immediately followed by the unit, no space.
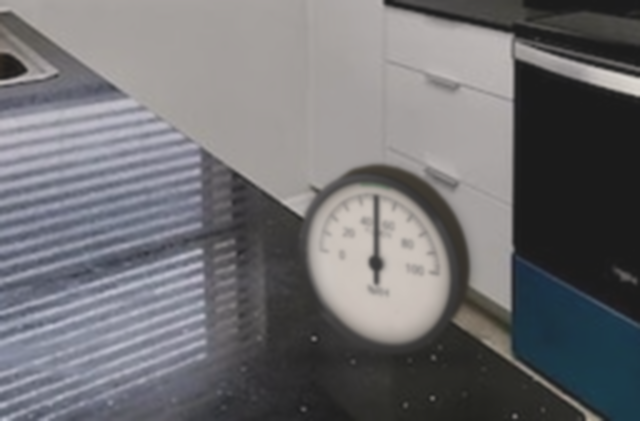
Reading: 50%
